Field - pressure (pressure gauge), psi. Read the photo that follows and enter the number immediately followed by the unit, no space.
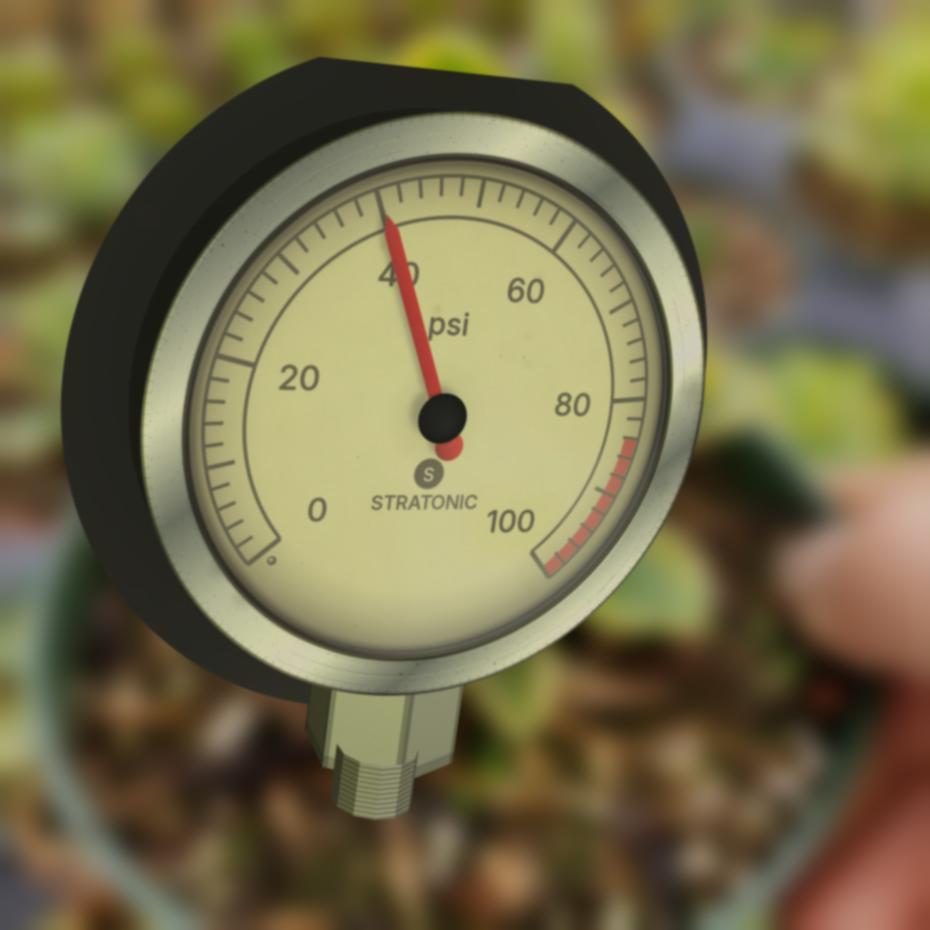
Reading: 40psi
